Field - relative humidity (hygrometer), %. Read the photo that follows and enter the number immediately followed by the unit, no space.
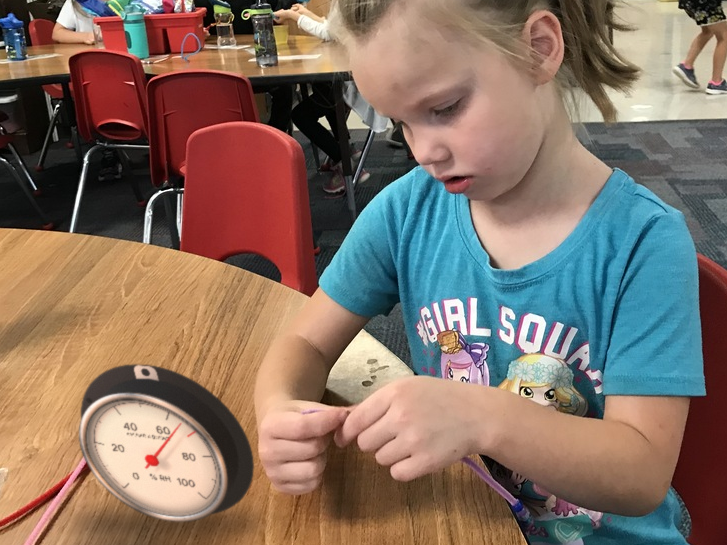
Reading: 65%
